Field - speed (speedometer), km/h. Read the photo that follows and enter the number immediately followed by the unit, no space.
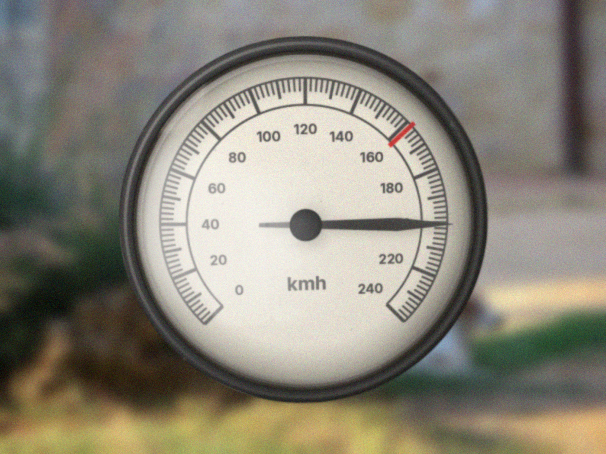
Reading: 200km/h
